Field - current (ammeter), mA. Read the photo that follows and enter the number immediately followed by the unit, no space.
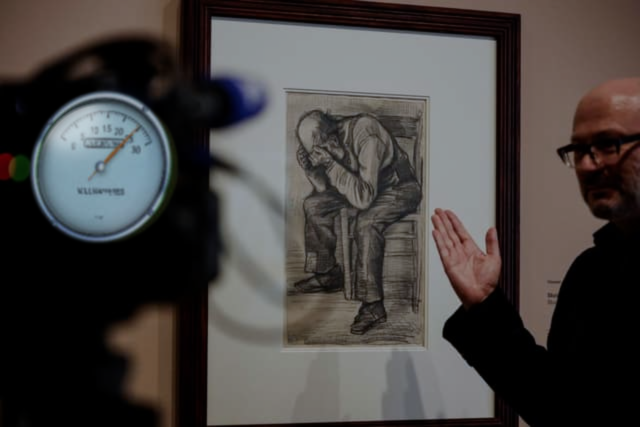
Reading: 25mA
